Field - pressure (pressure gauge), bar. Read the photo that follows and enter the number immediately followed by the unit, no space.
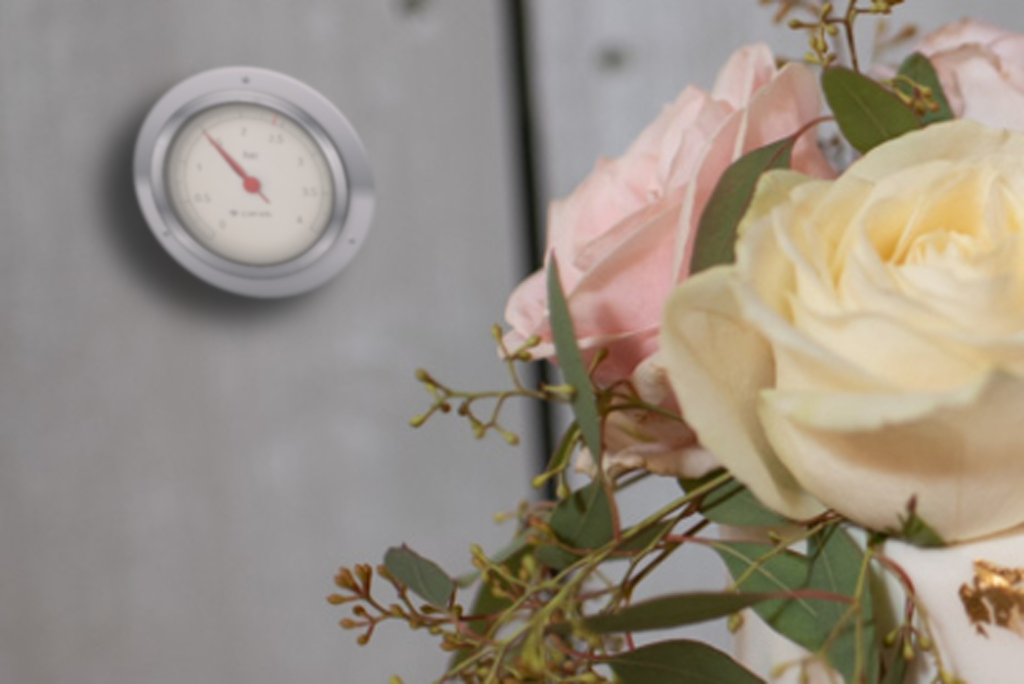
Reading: 1.5bar
